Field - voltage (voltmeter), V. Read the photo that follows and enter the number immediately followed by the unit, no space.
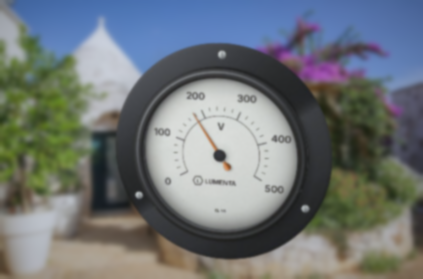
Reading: 180V
